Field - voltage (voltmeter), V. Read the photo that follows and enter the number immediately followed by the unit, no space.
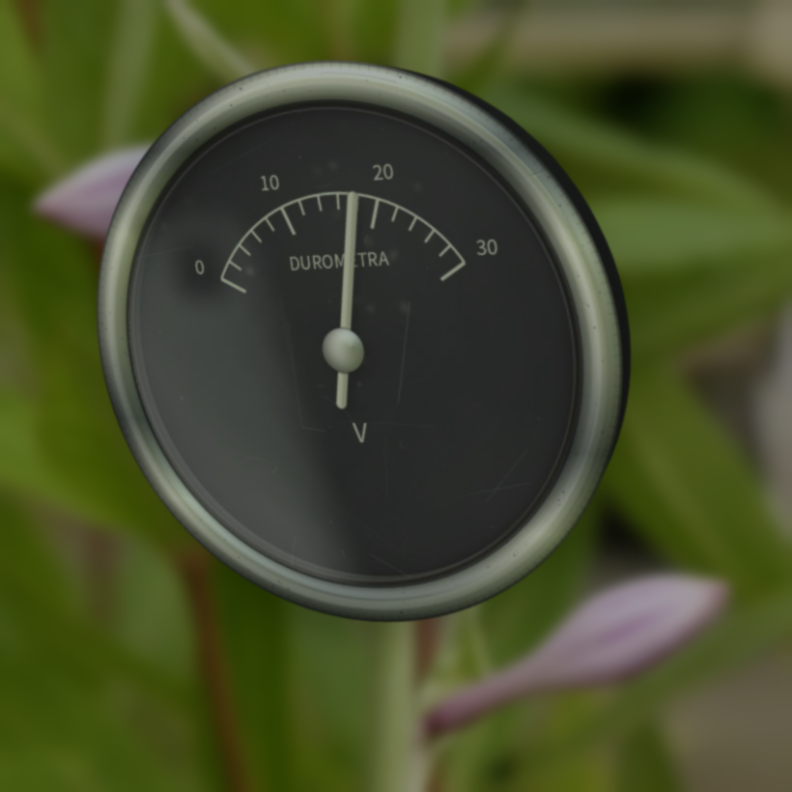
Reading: 18V
